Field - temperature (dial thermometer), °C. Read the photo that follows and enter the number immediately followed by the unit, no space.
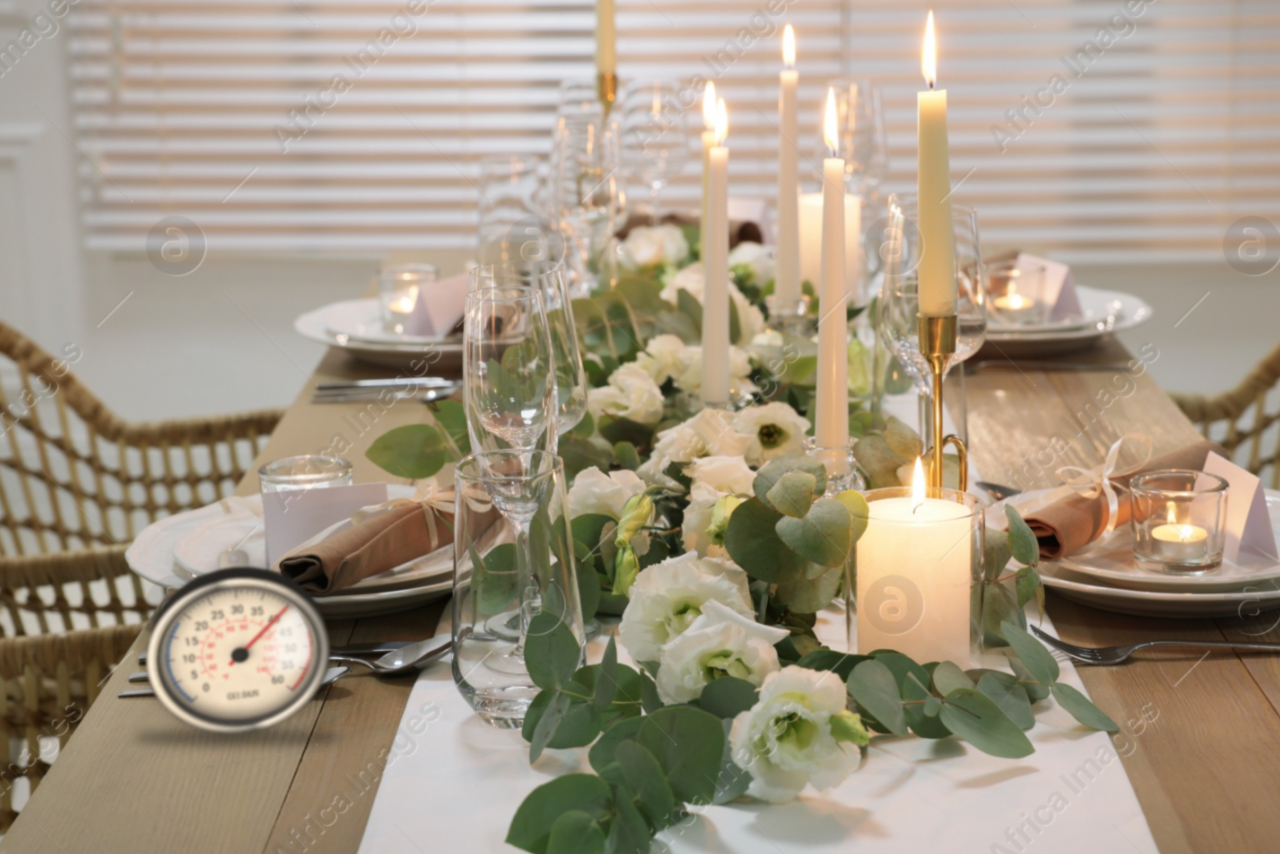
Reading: 40°C
